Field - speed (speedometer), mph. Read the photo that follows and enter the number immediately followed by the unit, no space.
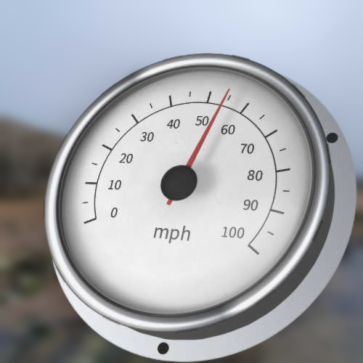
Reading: 55mph
